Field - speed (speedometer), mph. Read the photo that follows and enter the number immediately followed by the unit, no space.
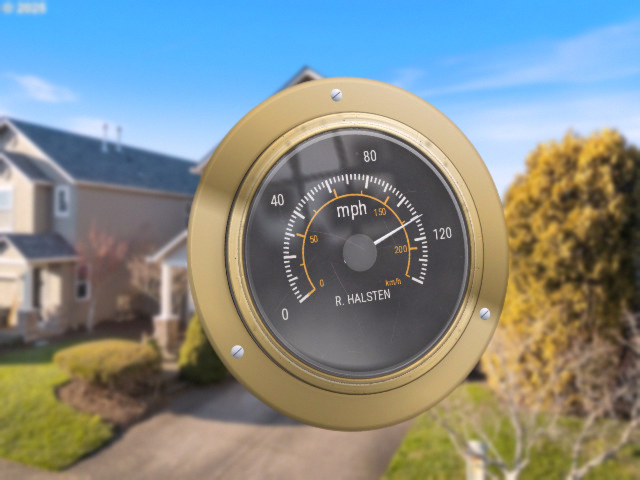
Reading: 110mph
